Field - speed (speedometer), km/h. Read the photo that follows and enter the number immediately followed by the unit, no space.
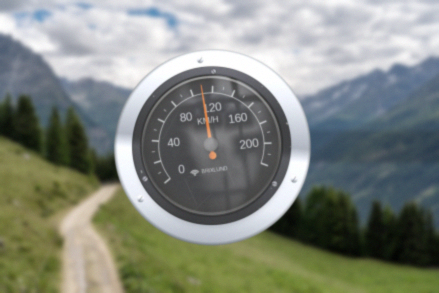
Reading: 110km/h
